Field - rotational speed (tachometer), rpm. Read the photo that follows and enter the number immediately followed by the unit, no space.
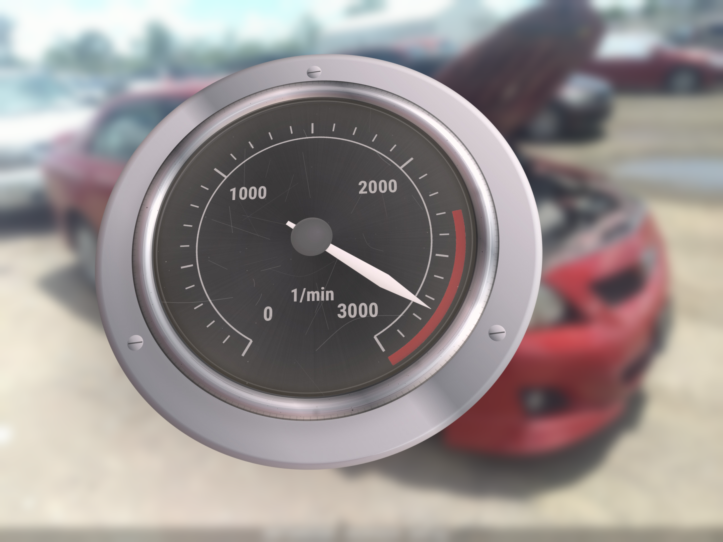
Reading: 2750rpm
